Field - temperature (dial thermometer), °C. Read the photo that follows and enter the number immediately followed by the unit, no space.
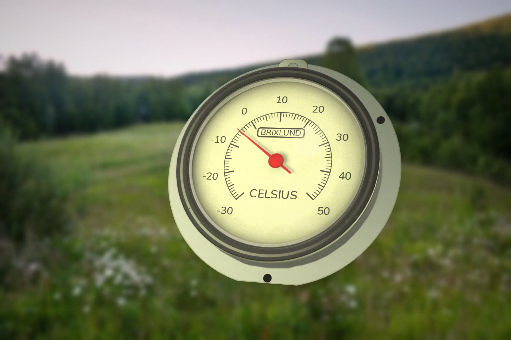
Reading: -5°C
